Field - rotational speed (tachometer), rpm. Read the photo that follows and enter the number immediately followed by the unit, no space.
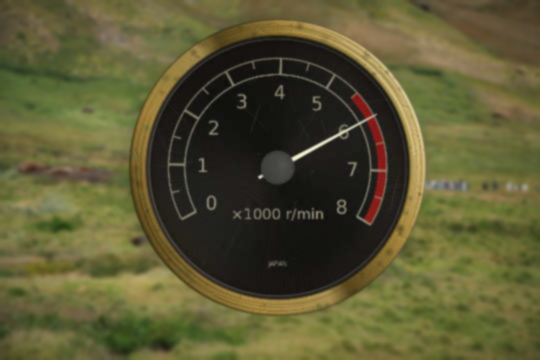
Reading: 6000rpm
